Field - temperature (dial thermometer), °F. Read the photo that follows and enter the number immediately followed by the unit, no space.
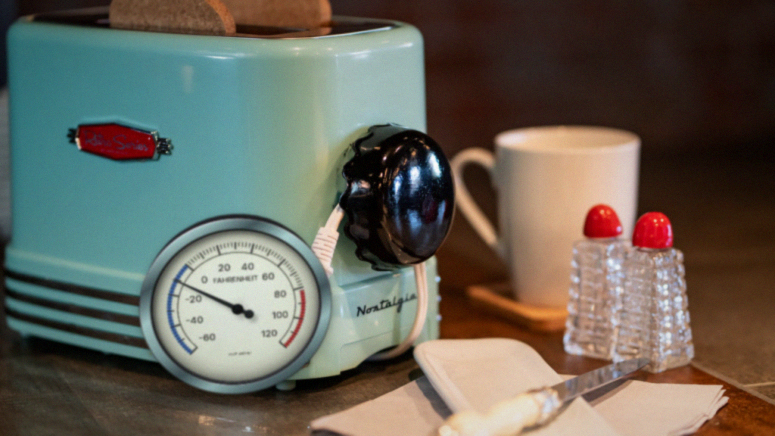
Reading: -10°F
